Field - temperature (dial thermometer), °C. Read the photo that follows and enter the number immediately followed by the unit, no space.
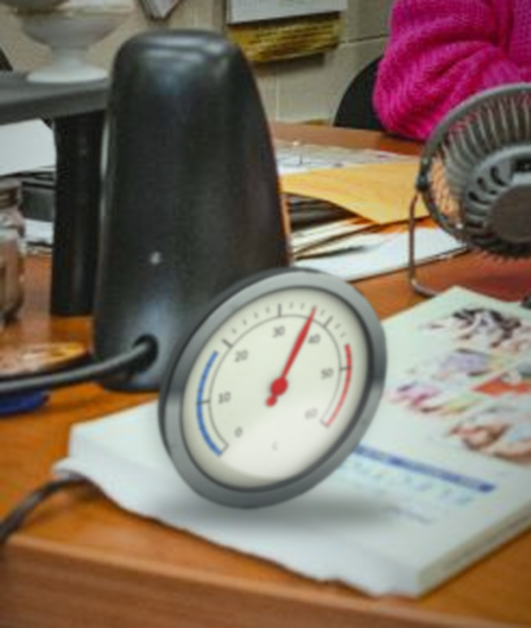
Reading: 36°C
